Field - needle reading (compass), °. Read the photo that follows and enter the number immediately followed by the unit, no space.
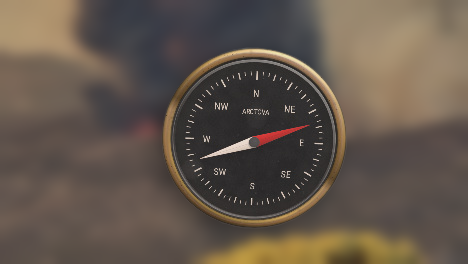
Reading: 70°
